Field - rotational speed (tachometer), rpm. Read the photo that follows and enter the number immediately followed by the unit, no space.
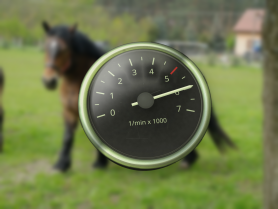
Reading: 6000rpm
